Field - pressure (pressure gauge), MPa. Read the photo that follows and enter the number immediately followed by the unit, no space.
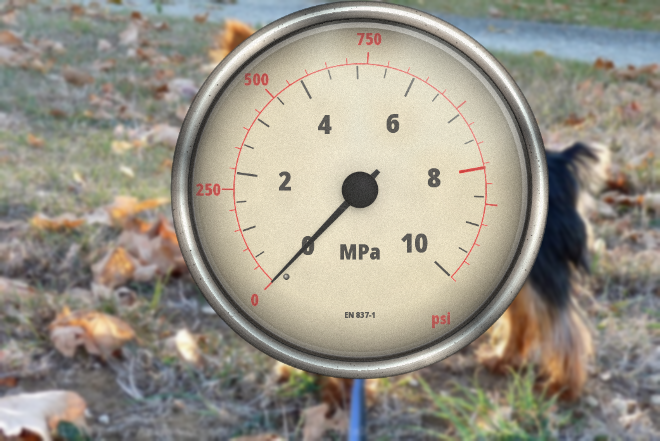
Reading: 0MPa
